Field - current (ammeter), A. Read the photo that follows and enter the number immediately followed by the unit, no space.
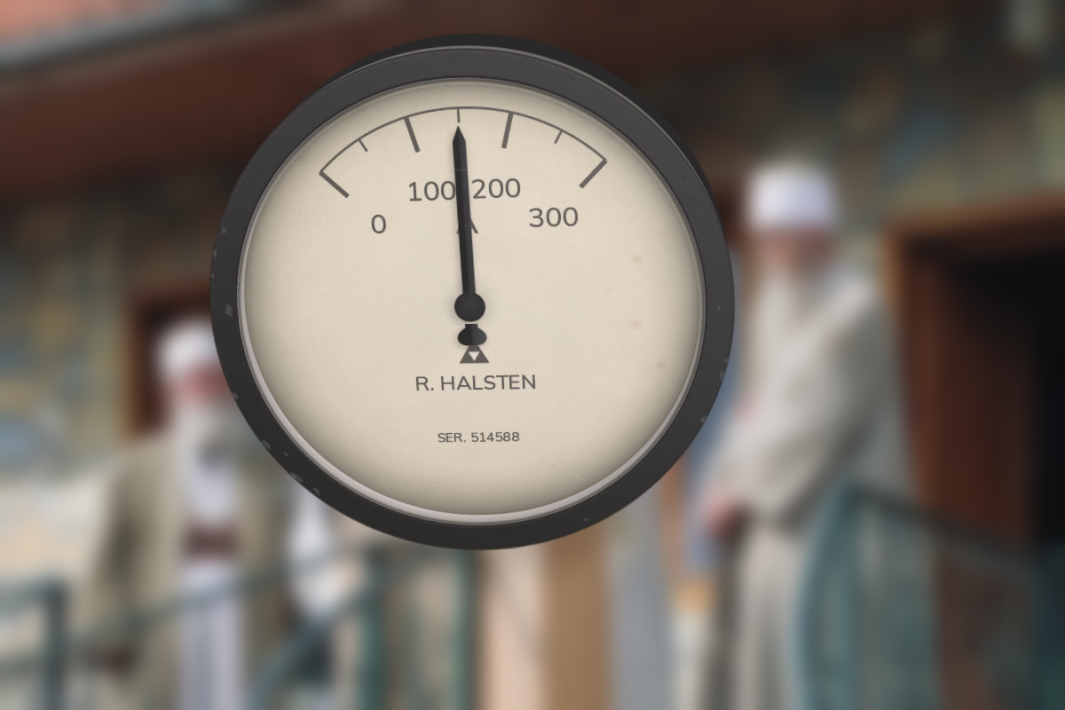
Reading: 150A
